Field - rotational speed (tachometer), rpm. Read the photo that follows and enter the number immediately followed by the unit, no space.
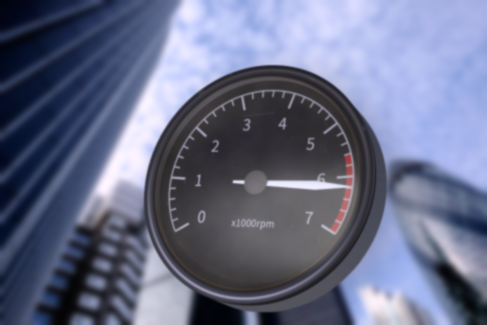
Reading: 6200rpm
